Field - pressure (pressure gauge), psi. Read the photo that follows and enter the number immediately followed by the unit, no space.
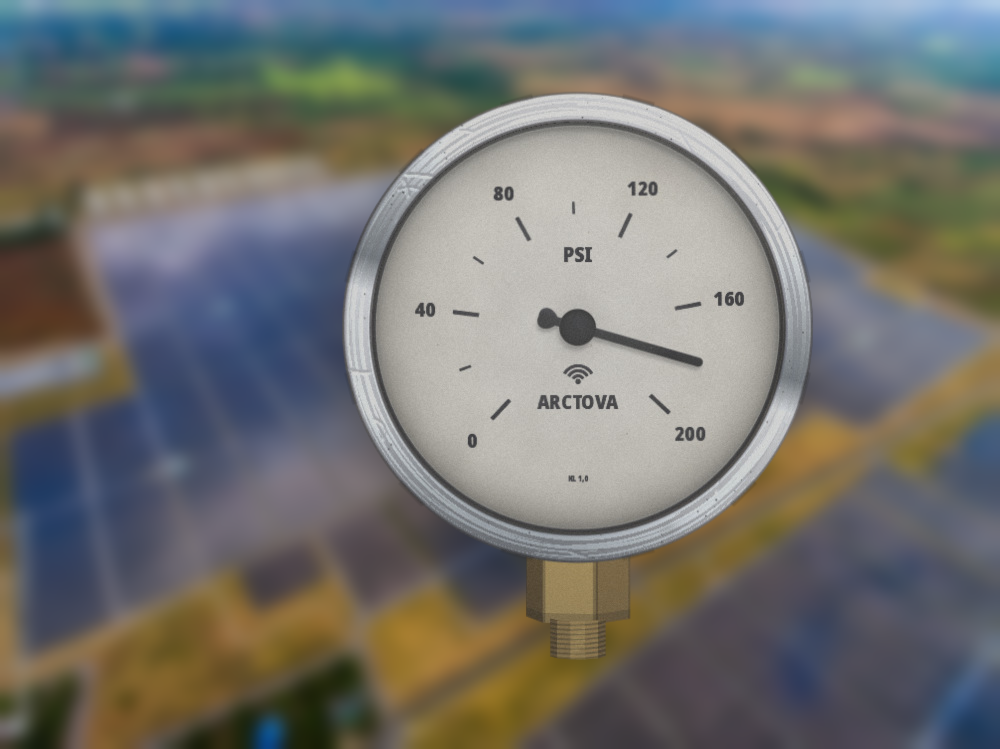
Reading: 180psi
